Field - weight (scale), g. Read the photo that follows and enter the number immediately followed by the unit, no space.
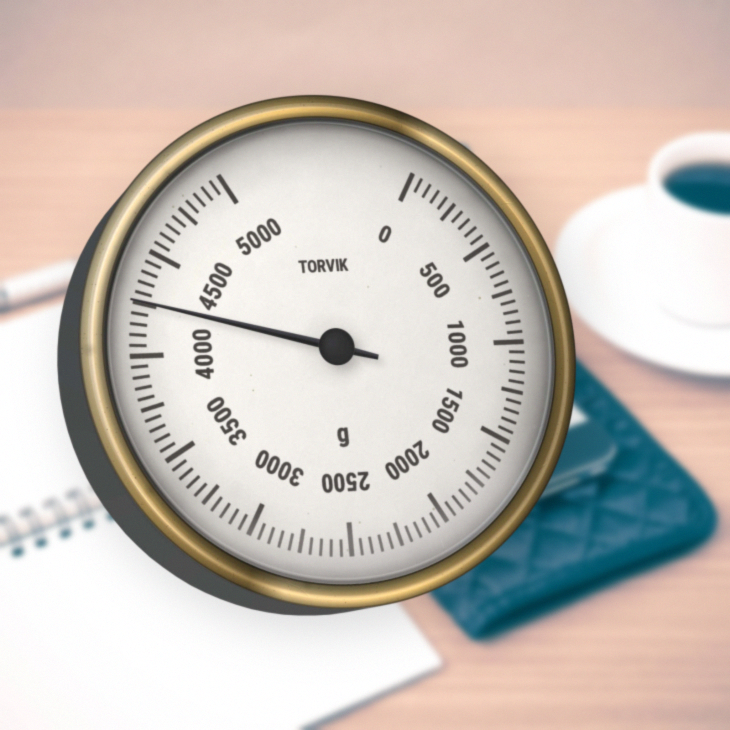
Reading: 4250g
